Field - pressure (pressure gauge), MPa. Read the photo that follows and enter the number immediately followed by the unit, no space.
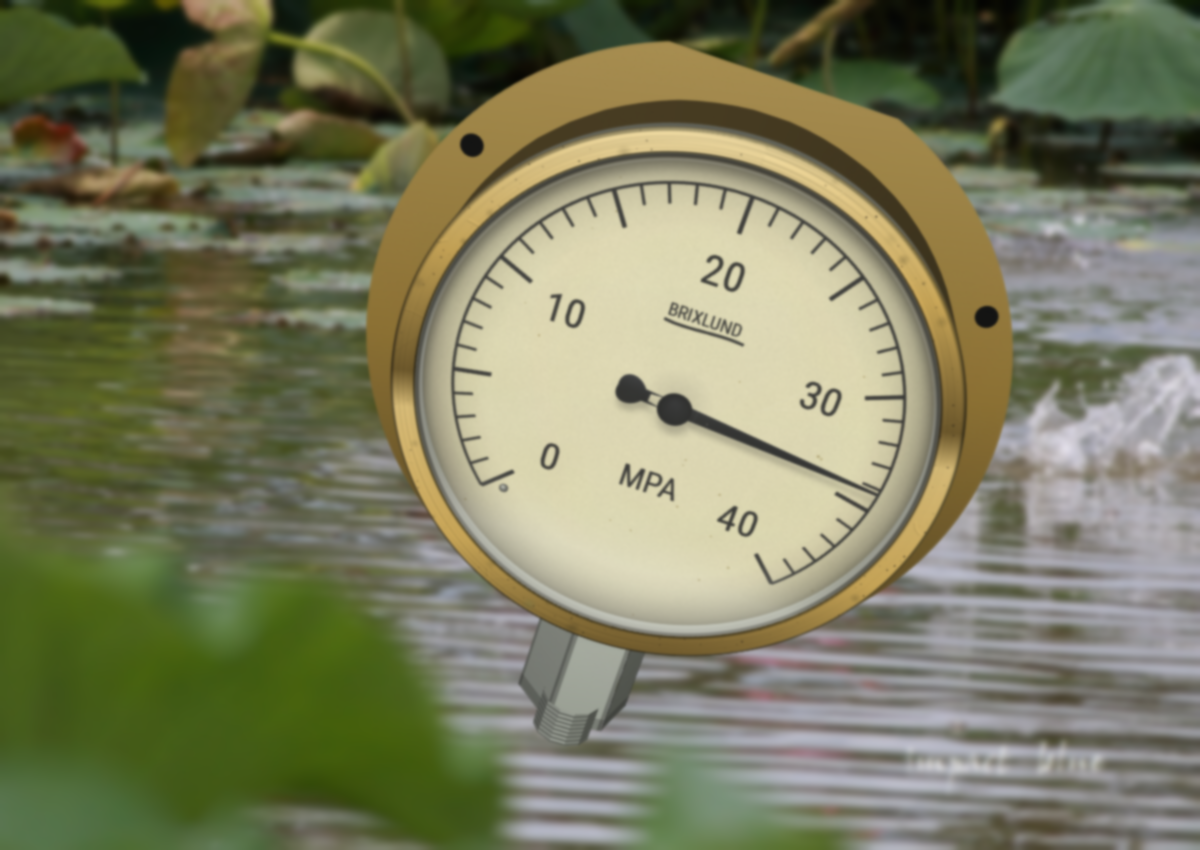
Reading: 34MPa
